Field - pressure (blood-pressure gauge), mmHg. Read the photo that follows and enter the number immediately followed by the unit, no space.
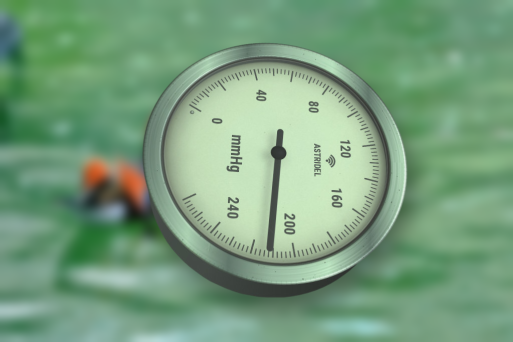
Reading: 212mmHg
